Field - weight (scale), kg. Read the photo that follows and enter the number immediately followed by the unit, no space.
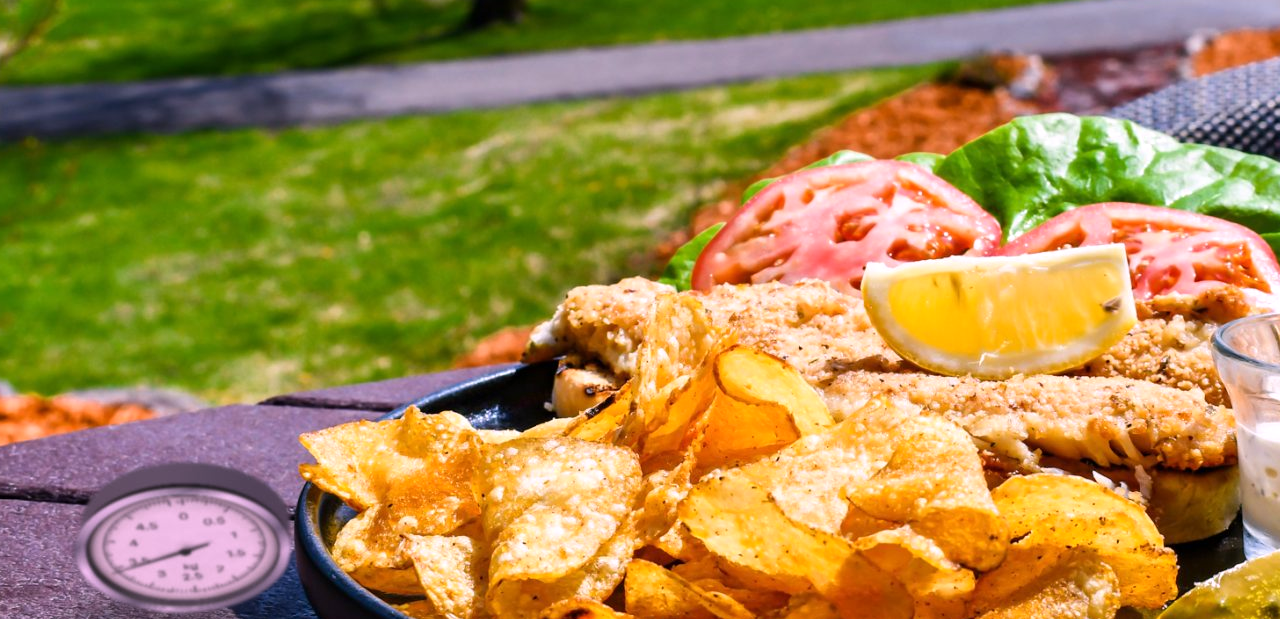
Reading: 3.5kg
